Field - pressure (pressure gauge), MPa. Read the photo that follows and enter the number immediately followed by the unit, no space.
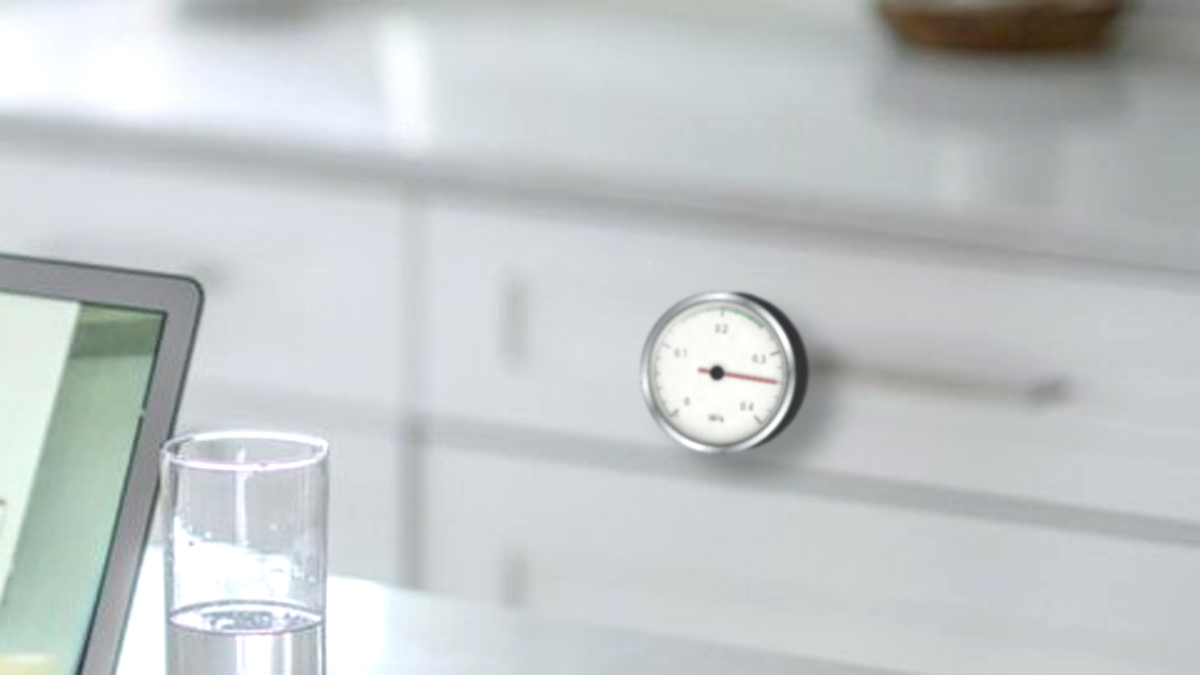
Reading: 0.34MPa
